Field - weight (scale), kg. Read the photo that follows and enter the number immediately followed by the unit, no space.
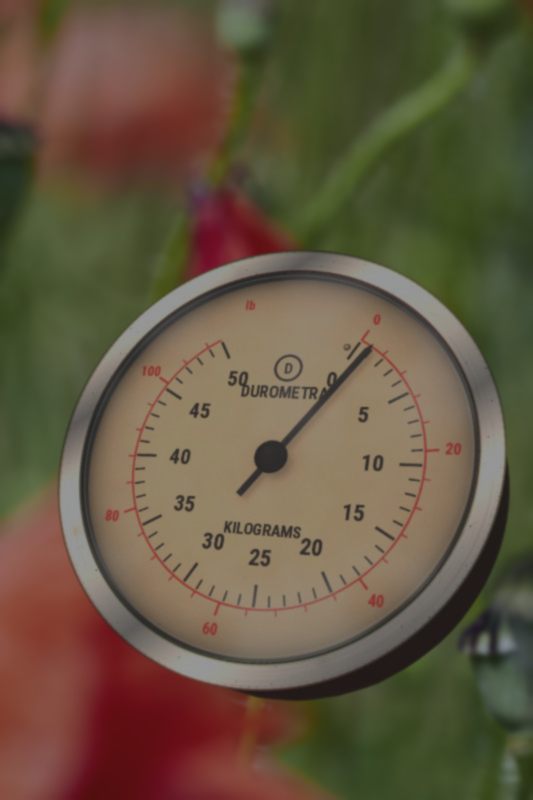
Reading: 1kg
